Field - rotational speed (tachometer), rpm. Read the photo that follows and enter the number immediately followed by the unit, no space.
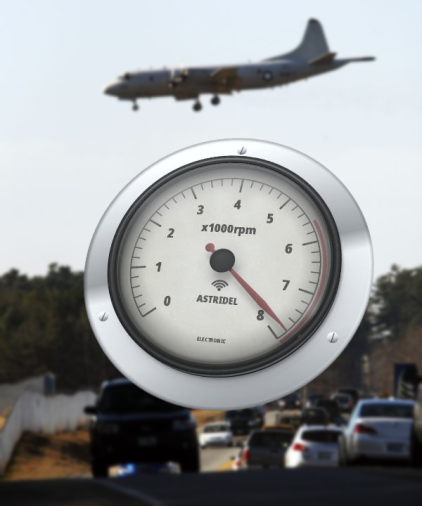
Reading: 7800rpm
